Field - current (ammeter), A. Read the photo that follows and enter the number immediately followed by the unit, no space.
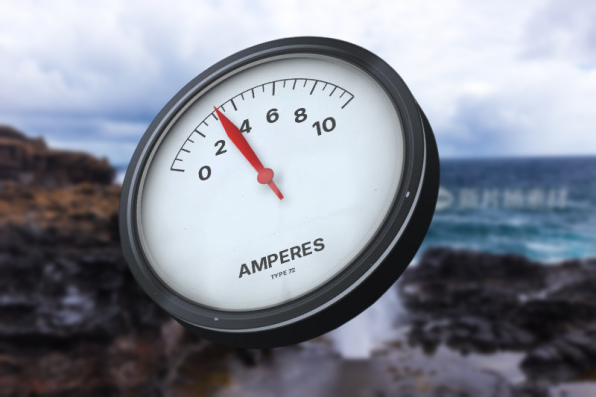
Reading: 3.25A
